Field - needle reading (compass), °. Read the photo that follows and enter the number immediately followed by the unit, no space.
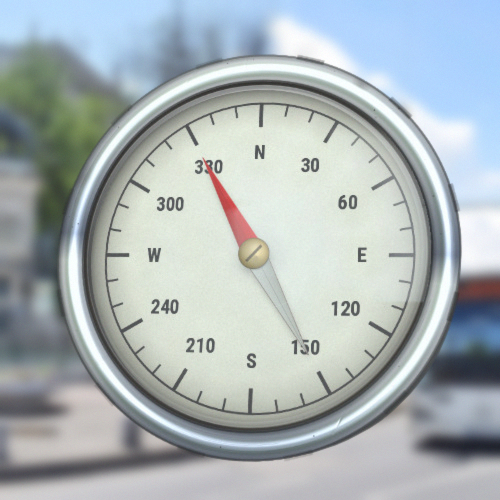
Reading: 330°
